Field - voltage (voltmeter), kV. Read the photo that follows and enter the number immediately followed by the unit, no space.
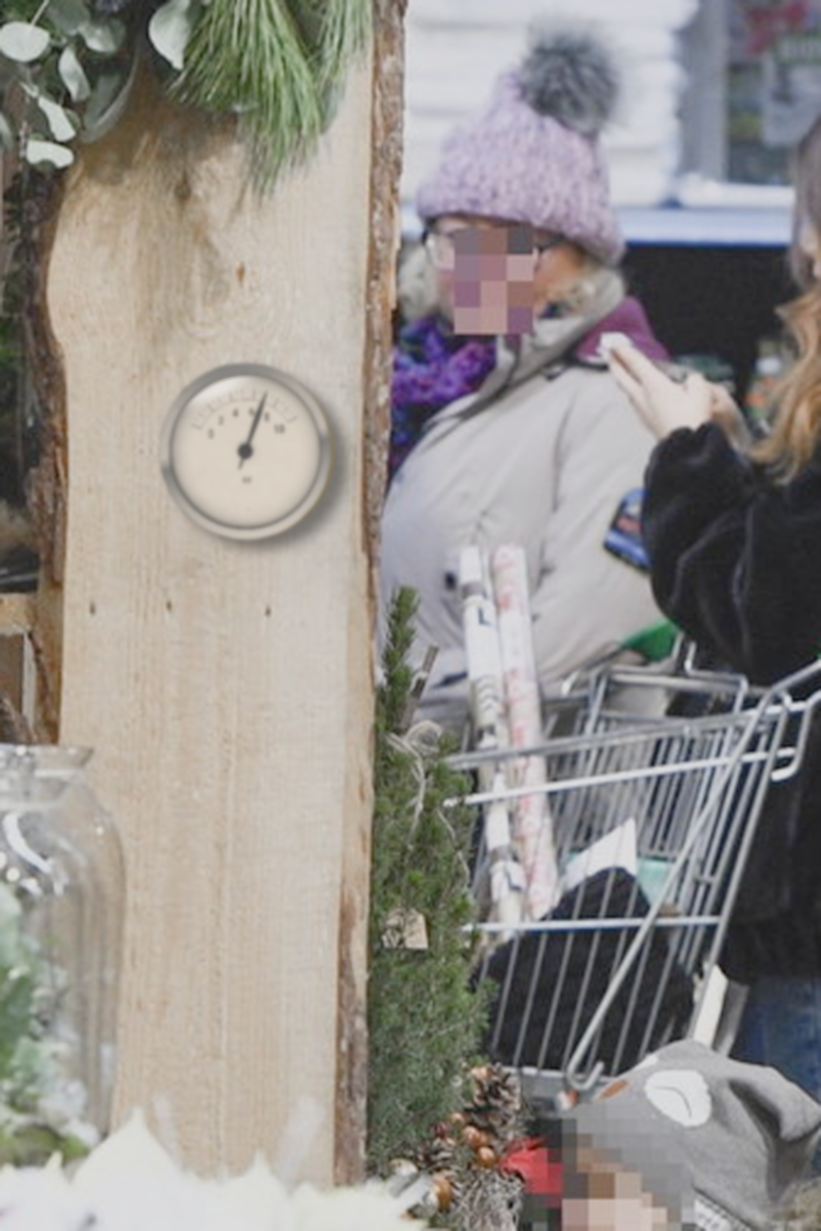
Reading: 7kV
